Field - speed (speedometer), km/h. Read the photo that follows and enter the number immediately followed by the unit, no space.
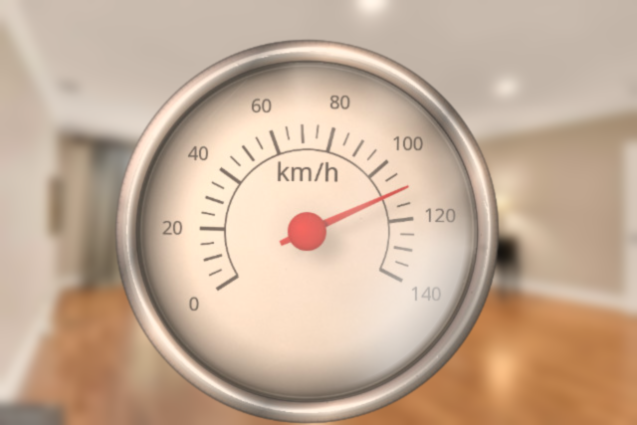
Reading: 110km/h
